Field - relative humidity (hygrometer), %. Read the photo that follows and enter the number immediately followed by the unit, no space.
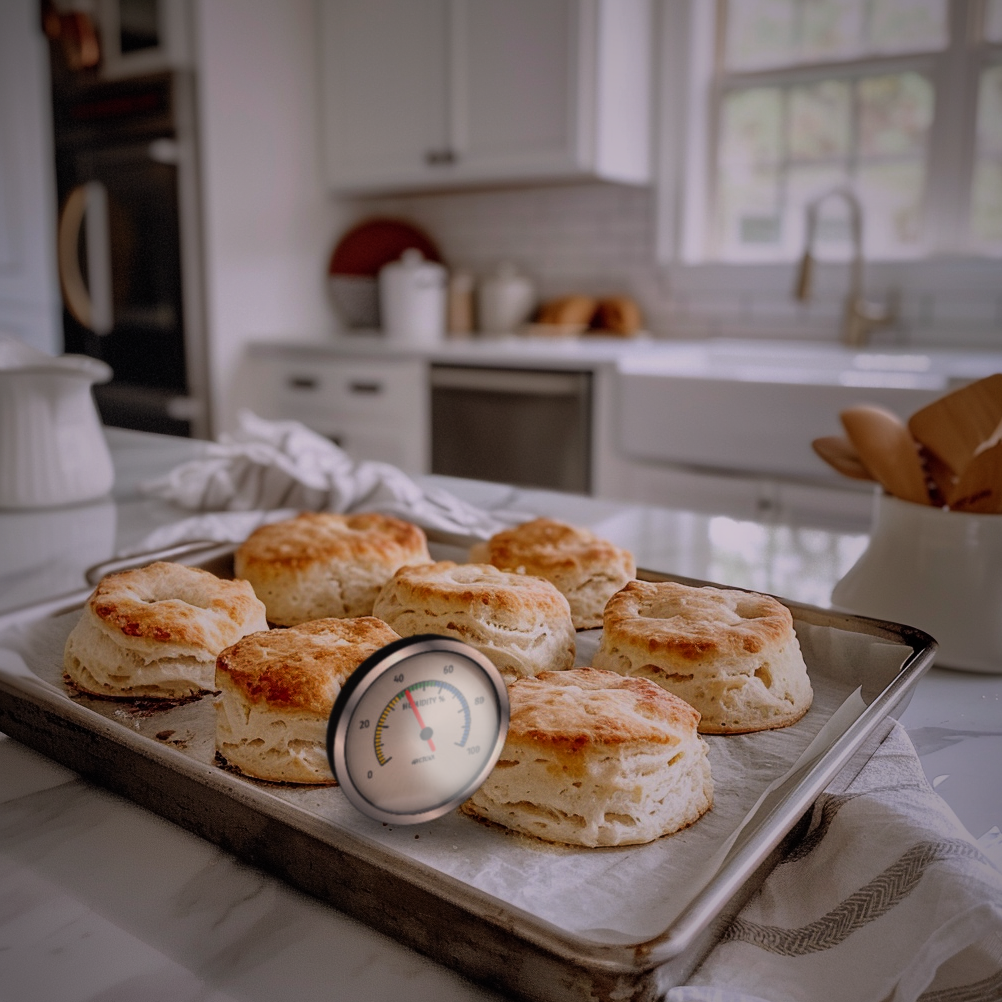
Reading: 40%
